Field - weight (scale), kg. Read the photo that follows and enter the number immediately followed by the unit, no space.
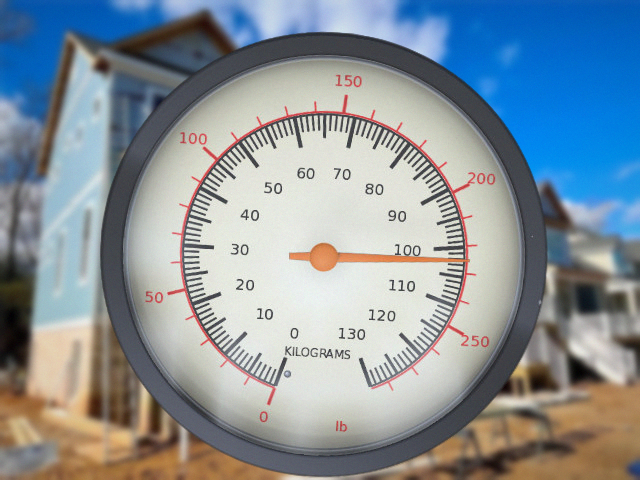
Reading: 102kg
